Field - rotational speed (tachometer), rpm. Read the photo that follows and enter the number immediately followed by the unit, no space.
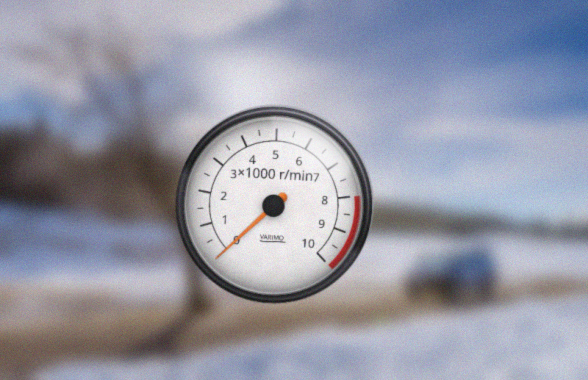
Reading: 0rpm
